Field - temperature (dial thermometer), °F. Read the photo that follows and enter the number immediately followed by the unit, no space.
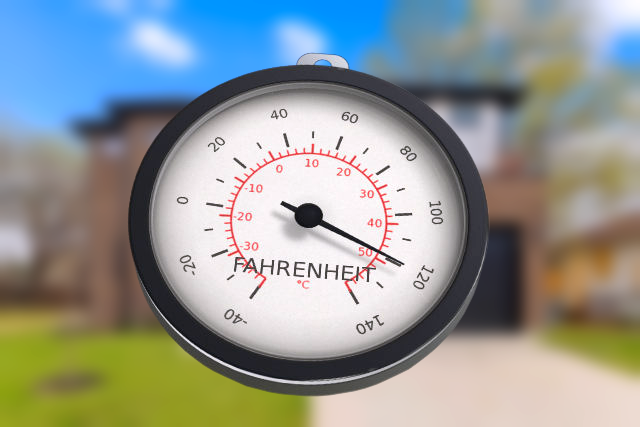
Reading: 120°F
